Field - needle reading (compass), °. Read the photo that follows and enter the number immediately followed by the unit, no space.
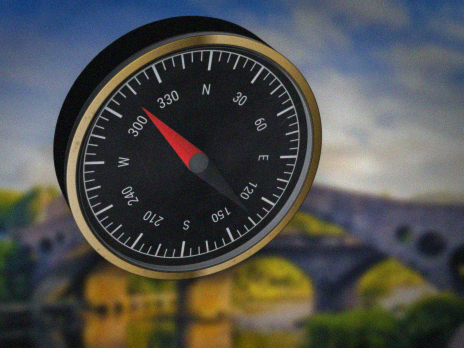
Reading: 312.5°
